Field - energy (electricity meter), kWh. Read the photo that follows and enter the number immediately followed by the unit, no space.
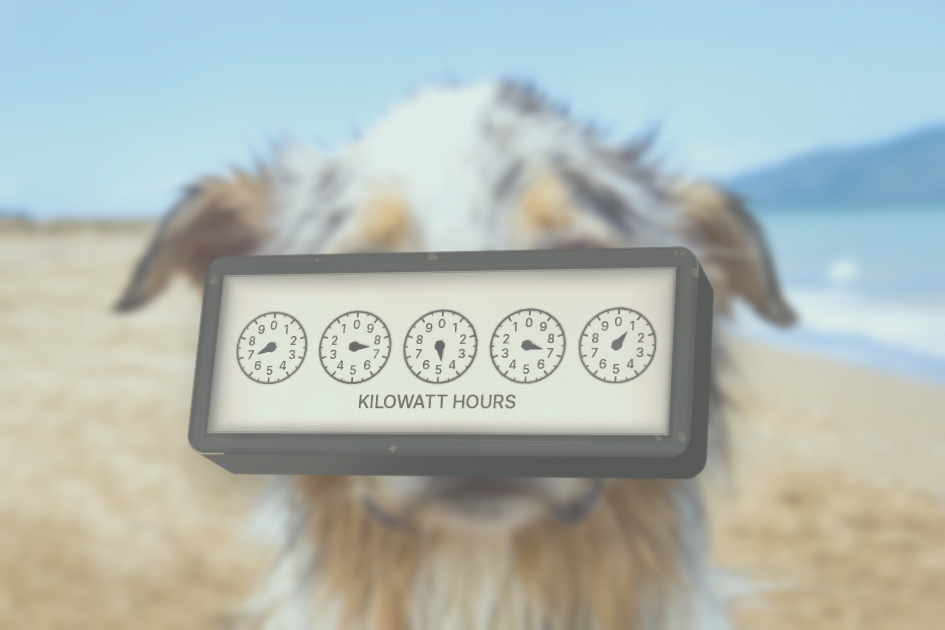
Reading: 67471kWh
